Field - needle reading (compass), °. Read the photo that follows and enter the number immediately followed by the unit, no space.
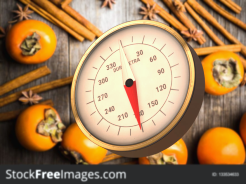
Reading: 180°
